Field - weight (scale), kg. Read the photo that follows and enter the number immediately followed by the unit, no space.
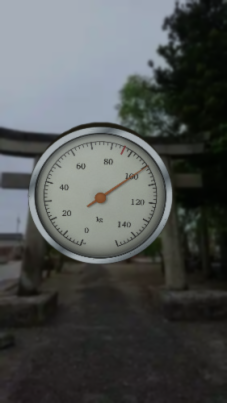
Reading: 100kg
